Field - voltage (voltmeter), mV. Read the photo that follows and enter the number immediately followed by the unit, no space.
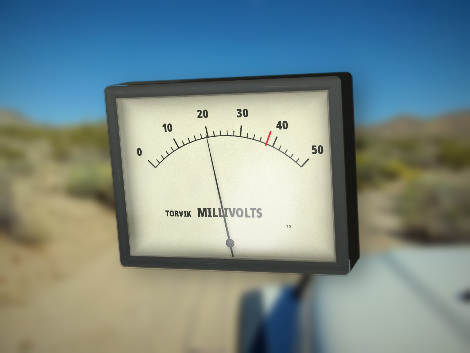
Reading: 20mV
